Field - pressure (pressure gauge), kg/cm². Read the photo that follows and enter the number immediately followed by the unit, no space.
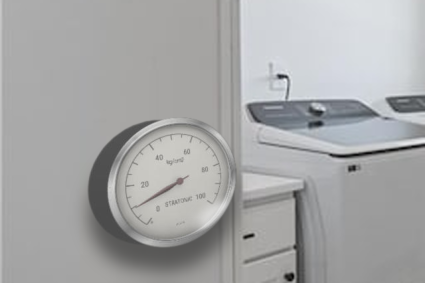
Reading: 10kg/cm²
